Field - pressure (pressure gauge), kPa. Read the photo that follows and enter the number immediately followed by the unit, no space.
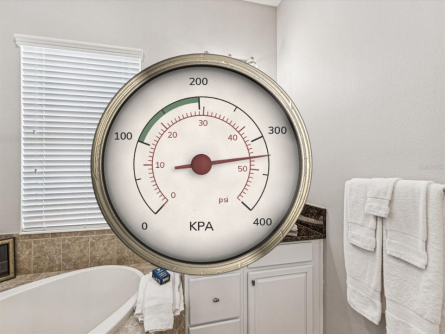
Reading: 325kPa
